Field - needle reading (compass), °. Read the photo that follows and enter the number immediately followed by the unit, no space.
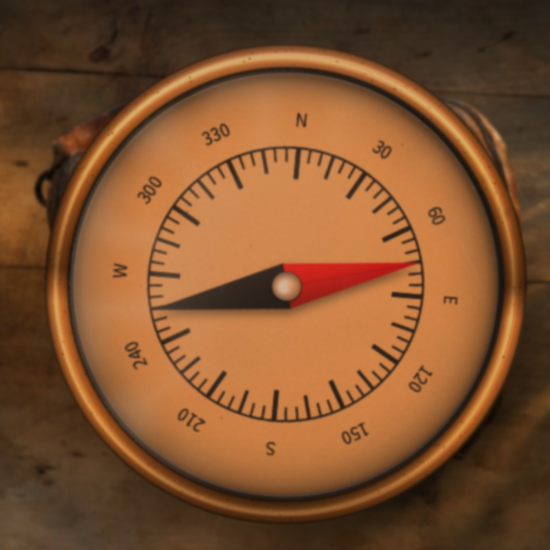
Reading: 75°
